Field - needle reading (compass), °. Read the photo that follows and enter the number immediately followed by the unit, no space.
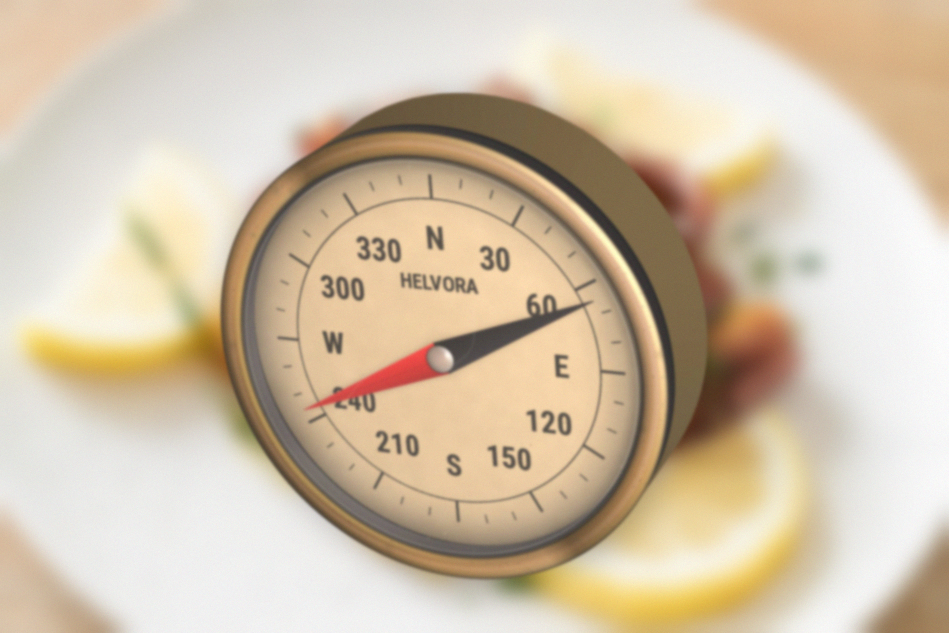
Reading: 245°
